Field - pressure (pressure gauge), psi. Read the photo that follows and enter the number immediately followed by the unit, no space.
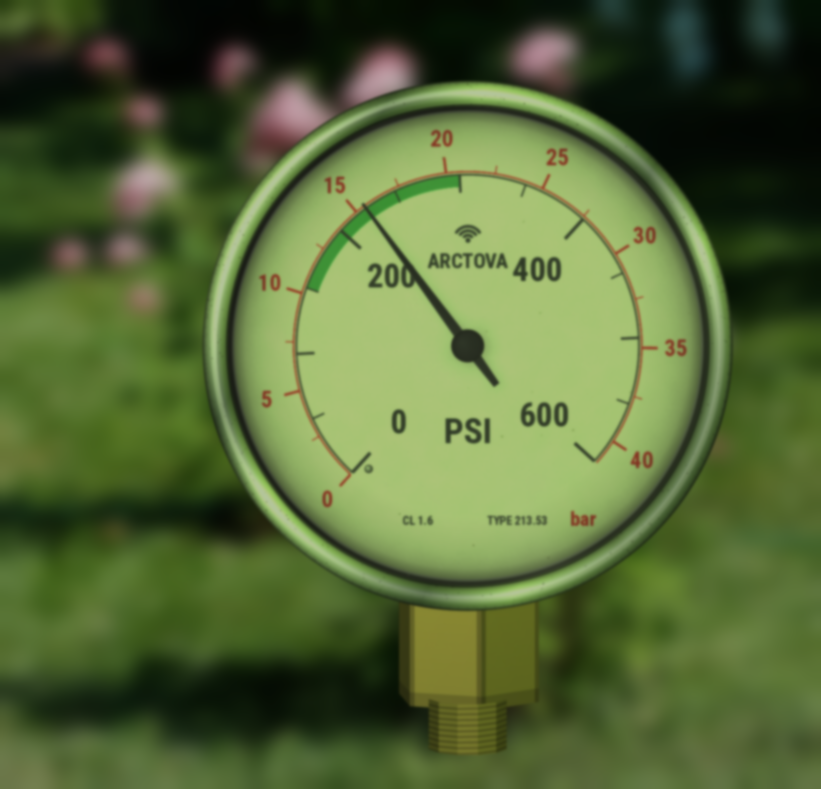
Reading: 225psi
